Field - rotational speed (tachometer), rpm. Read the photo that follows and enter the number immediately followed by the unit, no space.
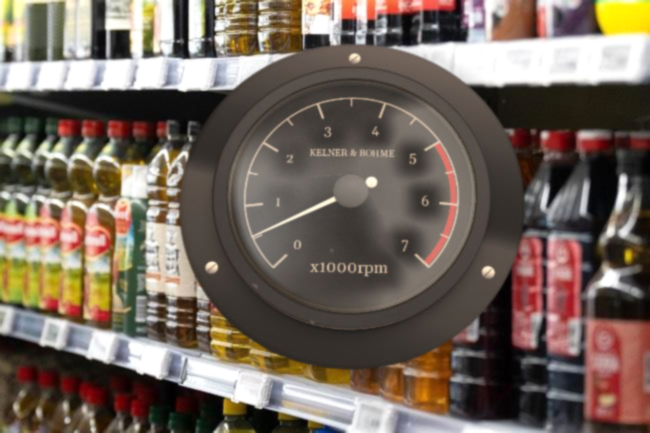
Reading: 500rpm
